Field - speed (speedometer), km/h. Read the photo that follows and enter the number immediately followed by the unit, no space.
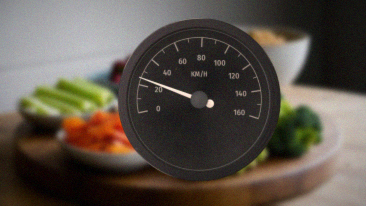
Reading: 25km/h
